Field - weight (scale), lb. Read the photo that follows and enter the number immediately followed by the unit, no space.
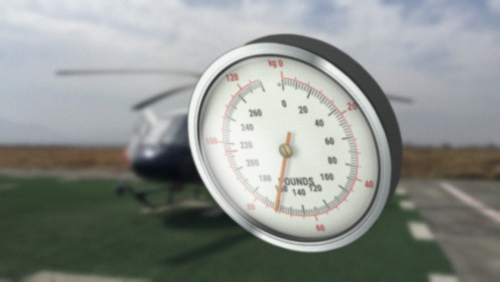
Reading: 160lb
